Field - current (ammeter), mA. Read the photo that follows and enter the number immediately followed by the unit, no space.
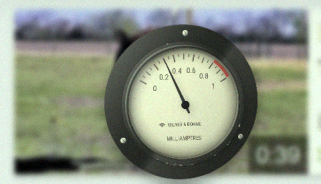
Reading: 0.3mA
